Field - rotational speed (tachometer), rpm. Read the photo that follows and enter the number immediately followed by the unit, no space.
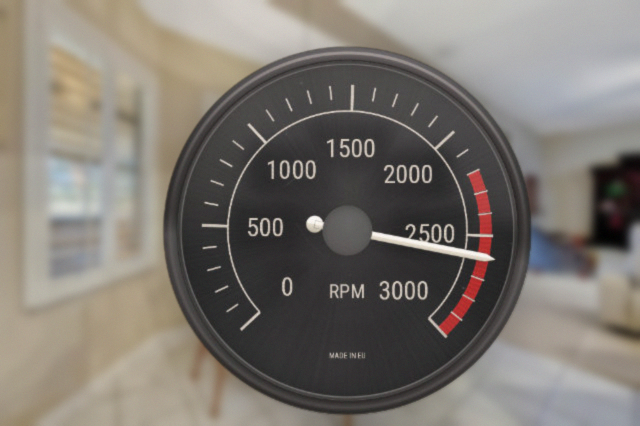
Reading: 2600rpm
